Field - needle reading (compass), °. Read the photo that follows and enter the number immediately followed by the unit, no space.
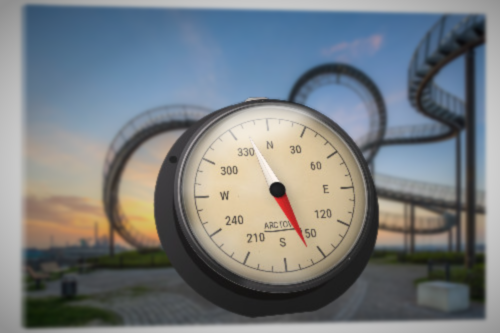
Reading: 160°
